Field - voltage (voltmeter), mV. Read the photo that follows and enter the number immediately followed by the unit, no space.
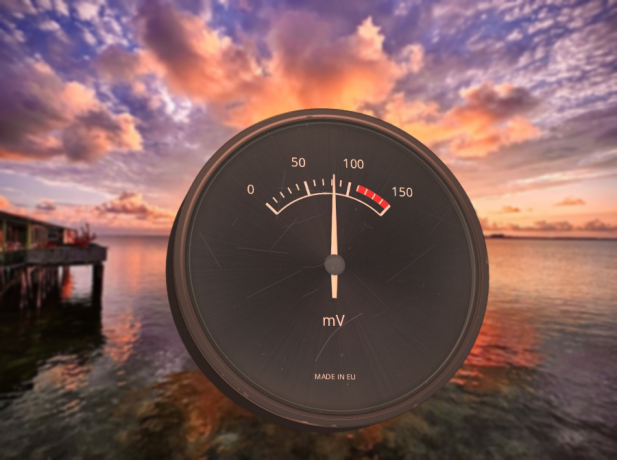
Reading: 80mV
